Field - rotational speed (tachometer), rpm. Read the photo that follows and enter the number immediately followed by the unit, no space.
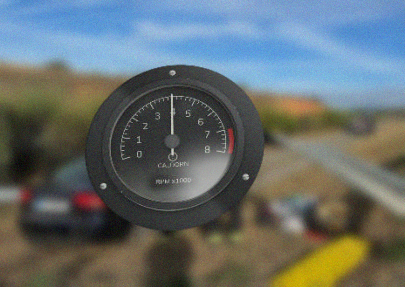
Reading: 4000rpm
